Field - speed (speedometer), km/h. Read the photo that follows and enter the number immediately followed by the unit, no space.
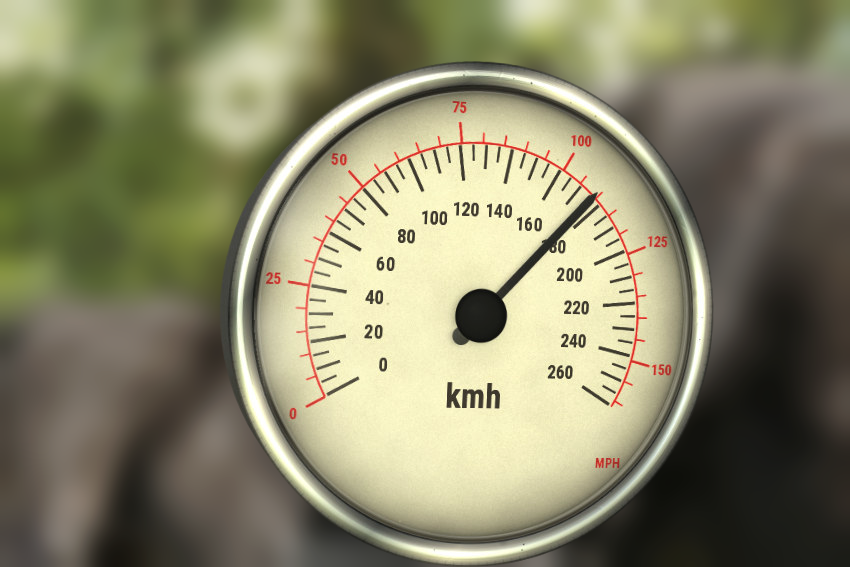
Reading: 175km/h
